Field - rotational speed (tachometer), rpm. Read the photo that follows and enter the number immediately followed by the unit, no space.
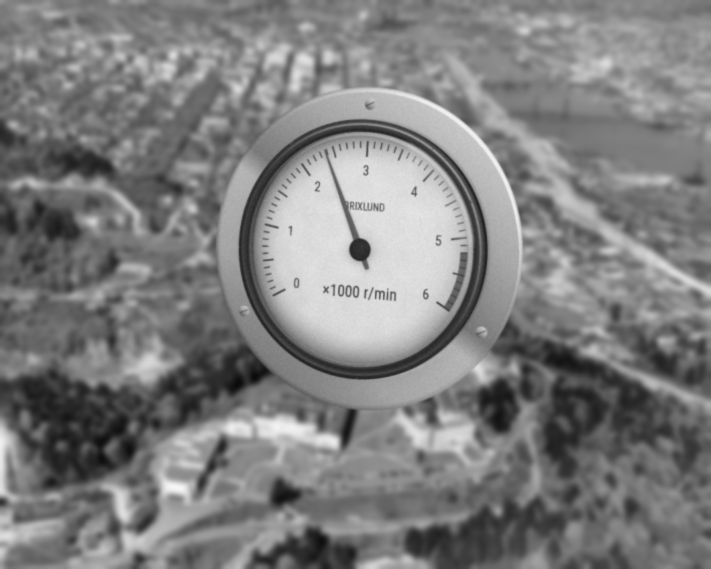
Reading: 2400rpm
